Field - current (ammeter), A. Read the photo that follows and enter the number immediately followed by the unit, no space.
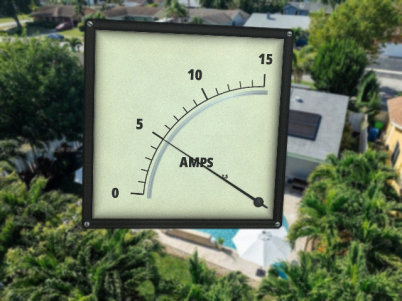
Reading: 5A
